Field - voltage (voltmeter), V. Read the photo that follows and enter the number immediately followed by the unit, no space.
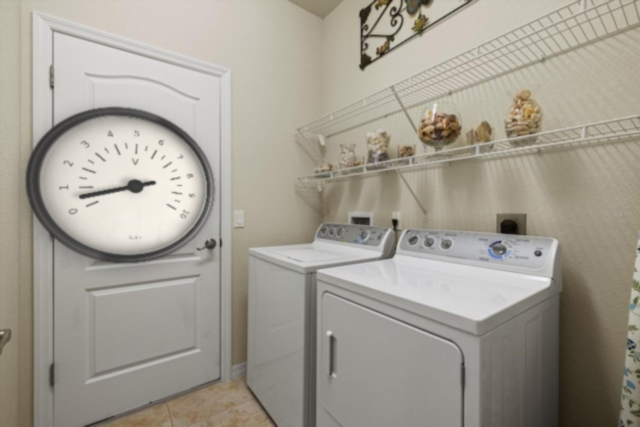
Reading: 0.5V
